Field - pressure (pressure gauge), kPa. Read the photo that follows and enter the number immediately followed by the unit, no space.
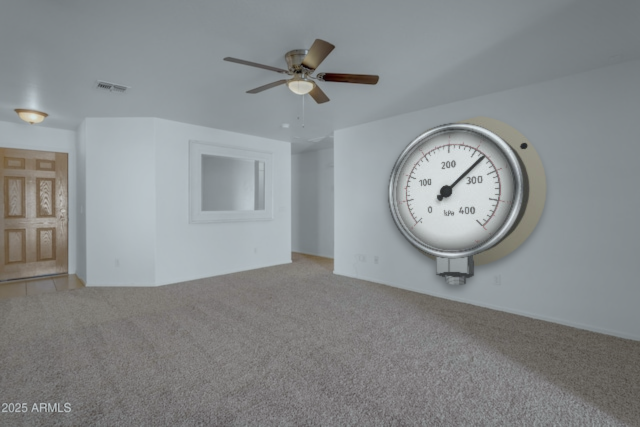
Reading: 270kPa
